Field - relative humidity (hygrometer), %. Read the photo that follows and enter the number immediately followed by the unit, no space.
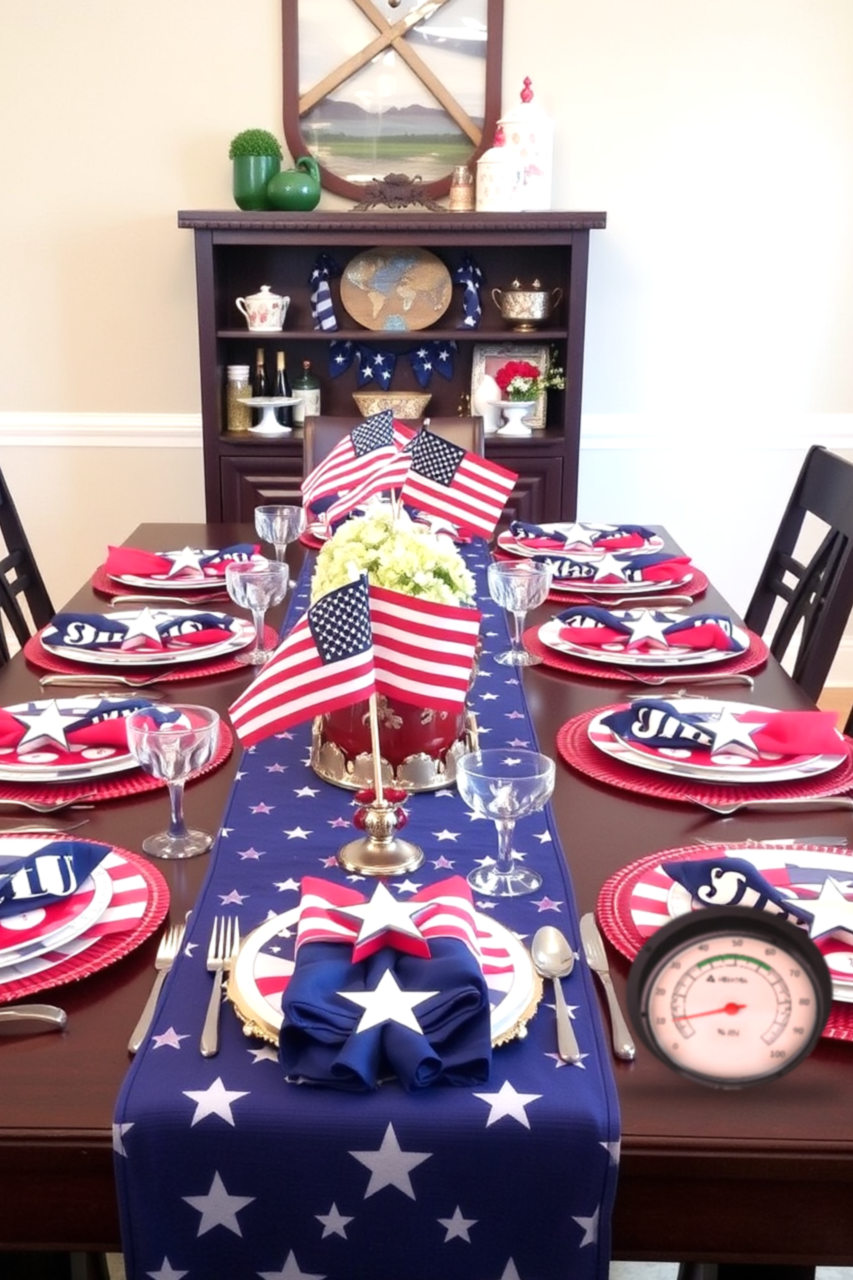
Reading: 10%
